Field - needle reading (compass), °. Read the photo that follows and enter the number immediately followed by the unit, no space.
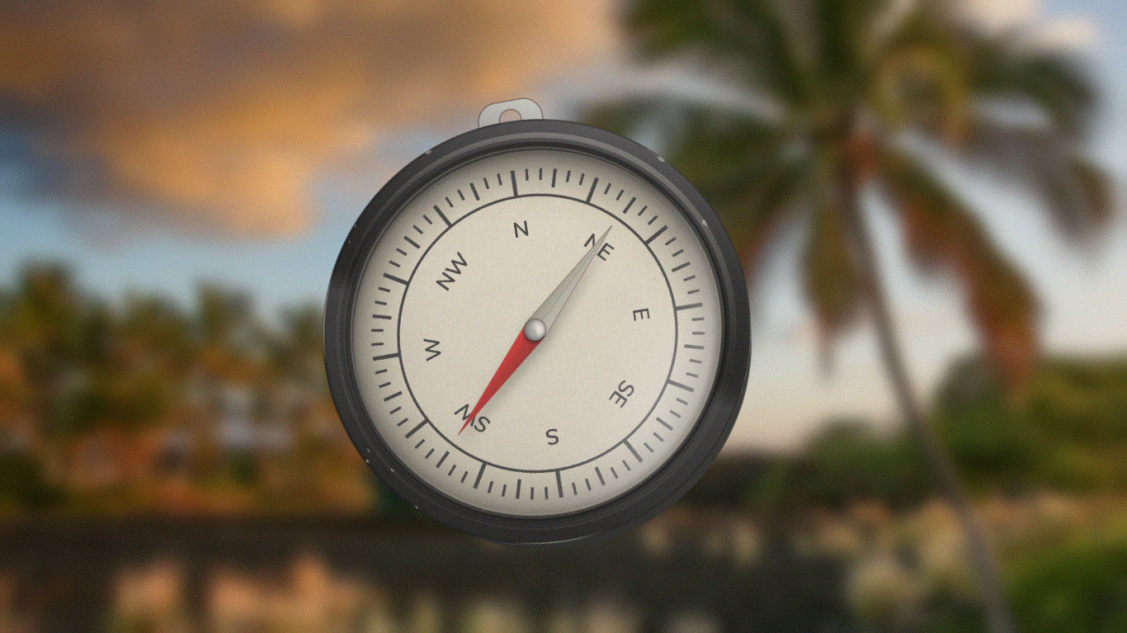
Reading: 225°
